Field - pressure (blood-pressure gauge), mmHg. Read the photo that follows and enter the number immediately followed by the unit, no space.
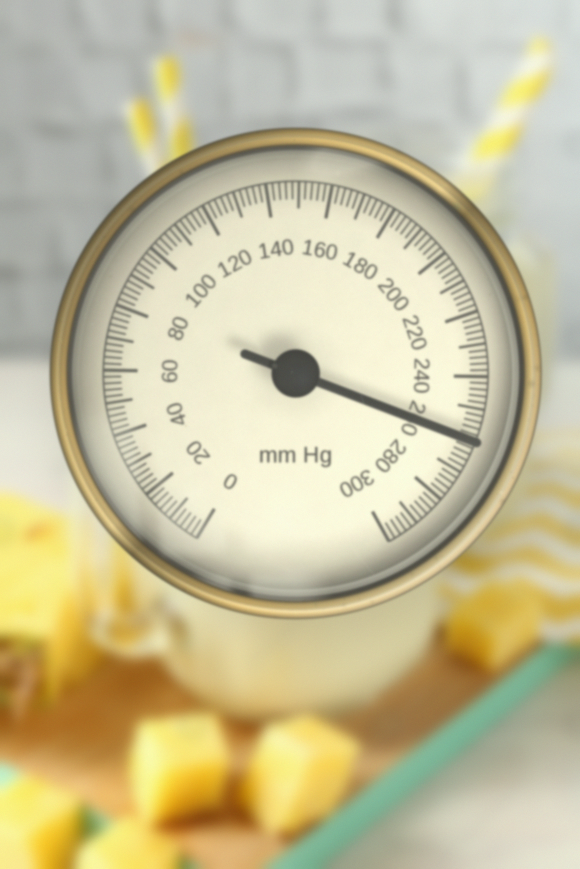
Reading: 260mmHg
